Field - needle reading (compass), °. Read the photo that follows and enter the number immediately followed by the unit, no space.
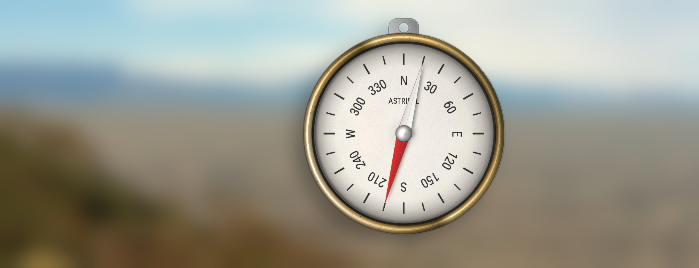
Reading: 195°
